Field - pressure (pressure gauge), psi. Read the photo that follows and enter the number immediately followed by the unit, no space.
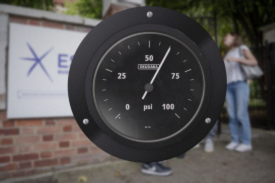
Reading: 60psi
